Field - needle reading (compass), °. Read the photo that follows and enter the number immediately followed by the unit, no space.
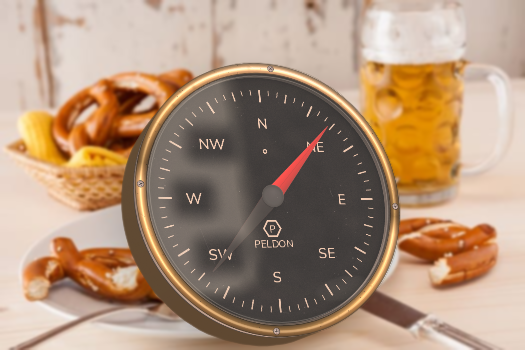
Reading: 42.5°
